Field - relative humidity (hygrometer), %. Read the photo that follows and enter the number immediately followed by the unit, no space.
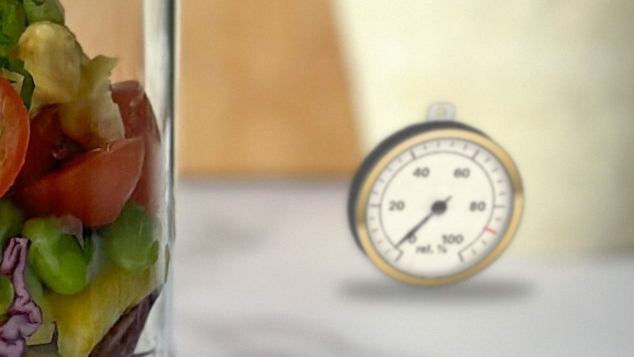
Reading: 4%
